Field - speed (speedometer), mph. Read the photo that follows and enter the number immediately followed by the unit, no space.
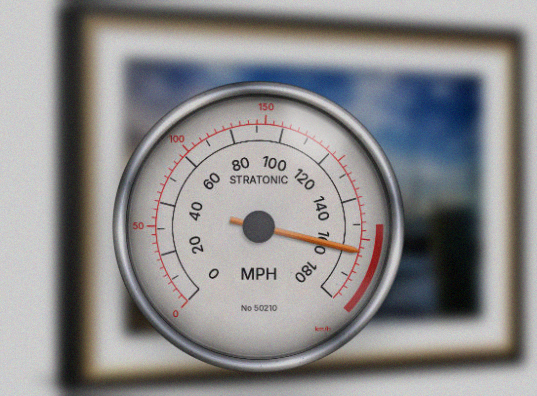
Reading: 160mph
